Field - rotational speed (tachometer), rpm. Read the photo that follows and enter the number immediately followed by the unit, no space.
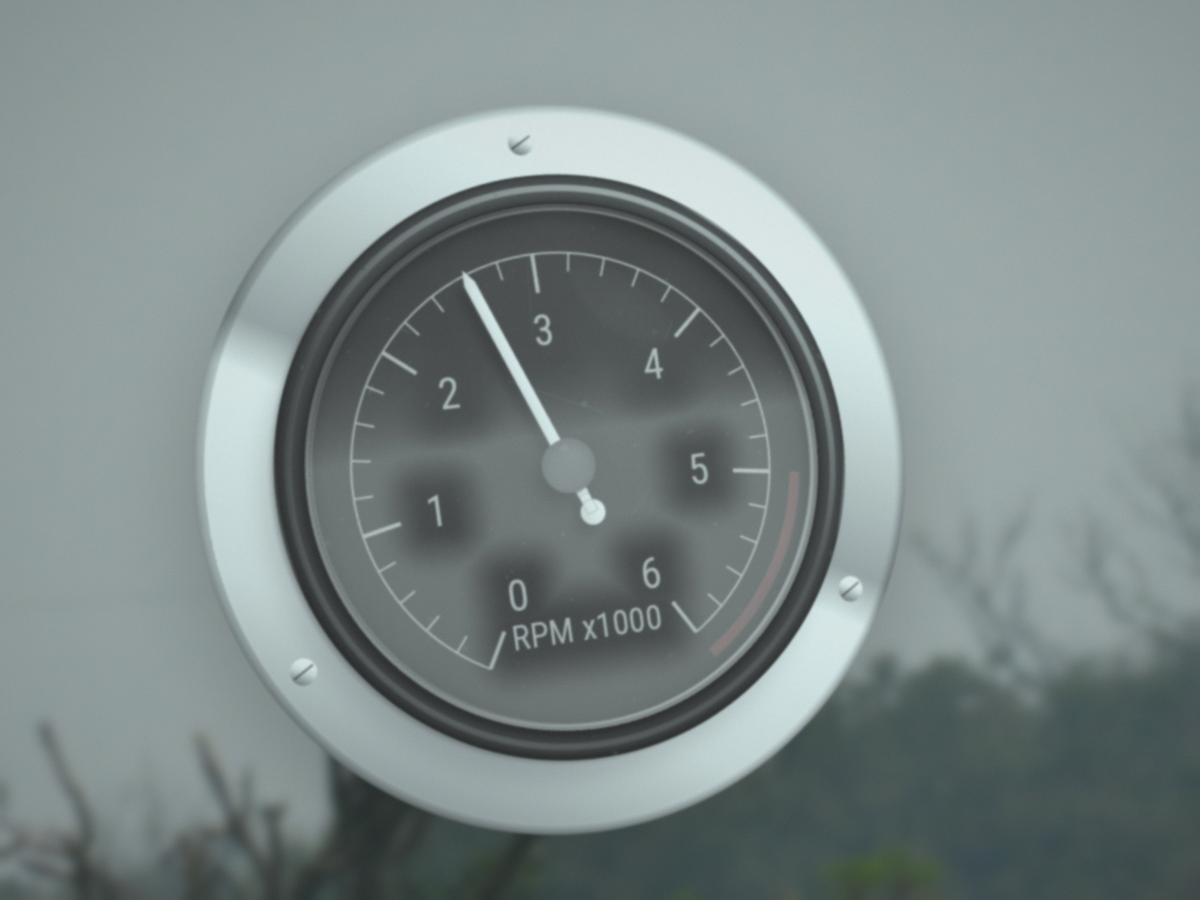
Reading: 2600rpm
